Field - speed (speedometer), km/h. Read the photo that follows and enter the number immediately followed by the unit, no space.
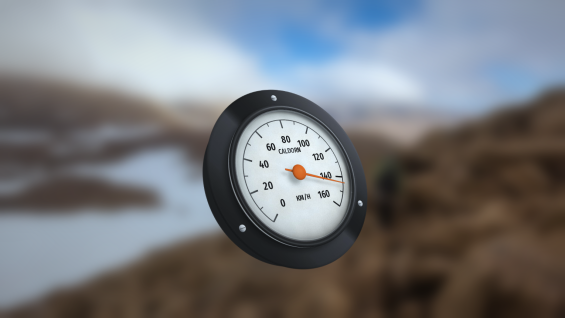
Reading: 145km/h
